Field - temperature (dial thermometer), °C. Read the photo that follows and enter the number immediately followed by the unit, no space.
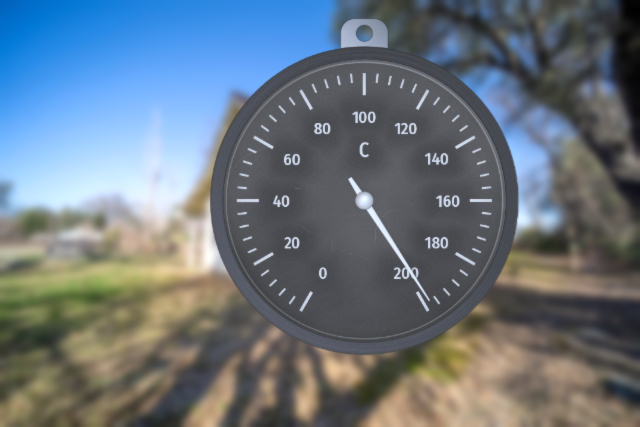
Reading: 198°C
